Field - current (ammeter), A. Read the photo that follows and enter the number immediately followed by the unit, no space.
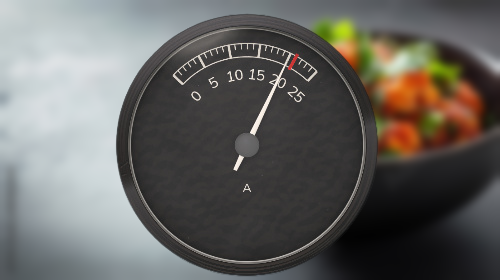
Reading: 20A
